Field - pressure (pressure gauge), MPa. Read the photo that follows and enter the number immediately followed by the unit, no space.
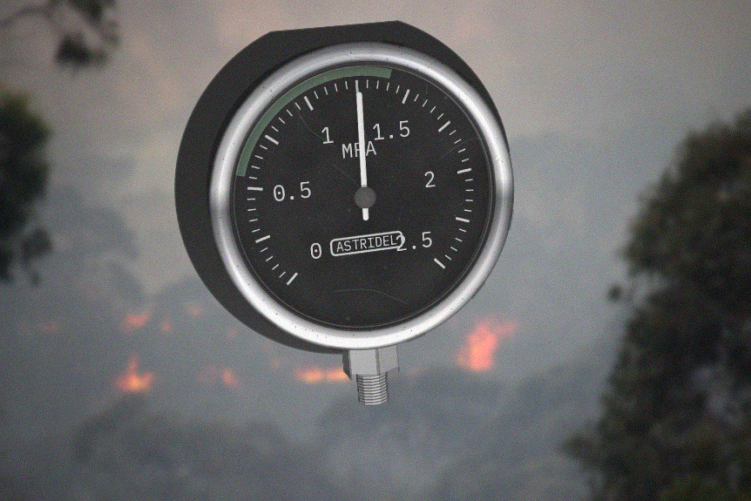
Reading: 1.25MPa
